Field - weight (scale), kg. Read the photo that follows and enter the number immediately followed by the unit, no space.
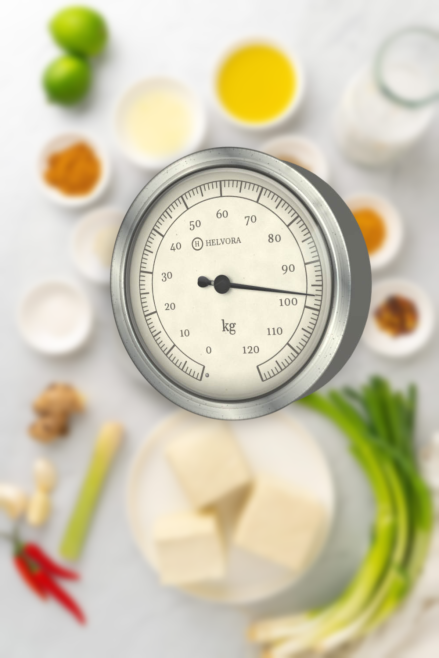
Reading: 97kg
